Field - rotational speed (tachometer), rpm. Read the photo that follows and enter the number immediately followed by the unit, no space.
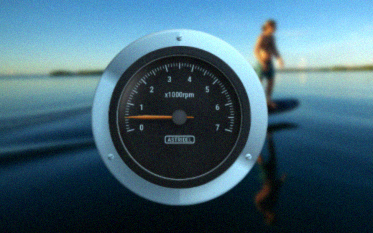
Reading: 500rpm
